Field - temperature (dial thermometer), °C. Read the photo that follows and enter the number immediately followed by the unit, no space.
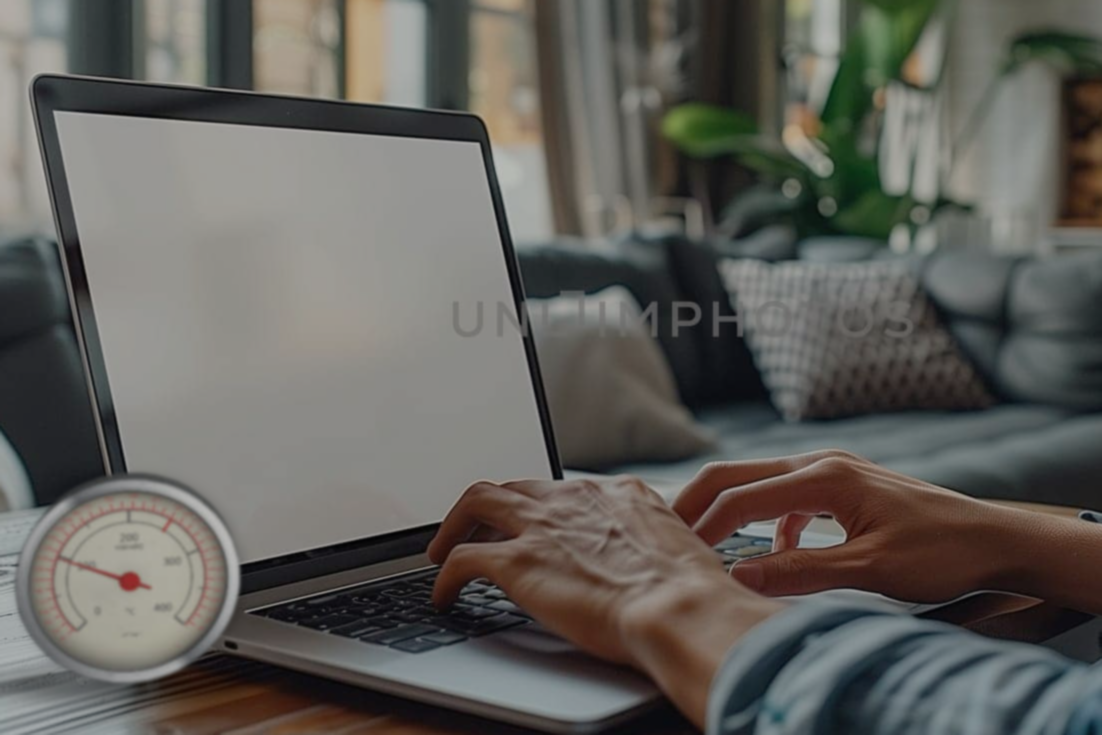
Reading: 100°C
